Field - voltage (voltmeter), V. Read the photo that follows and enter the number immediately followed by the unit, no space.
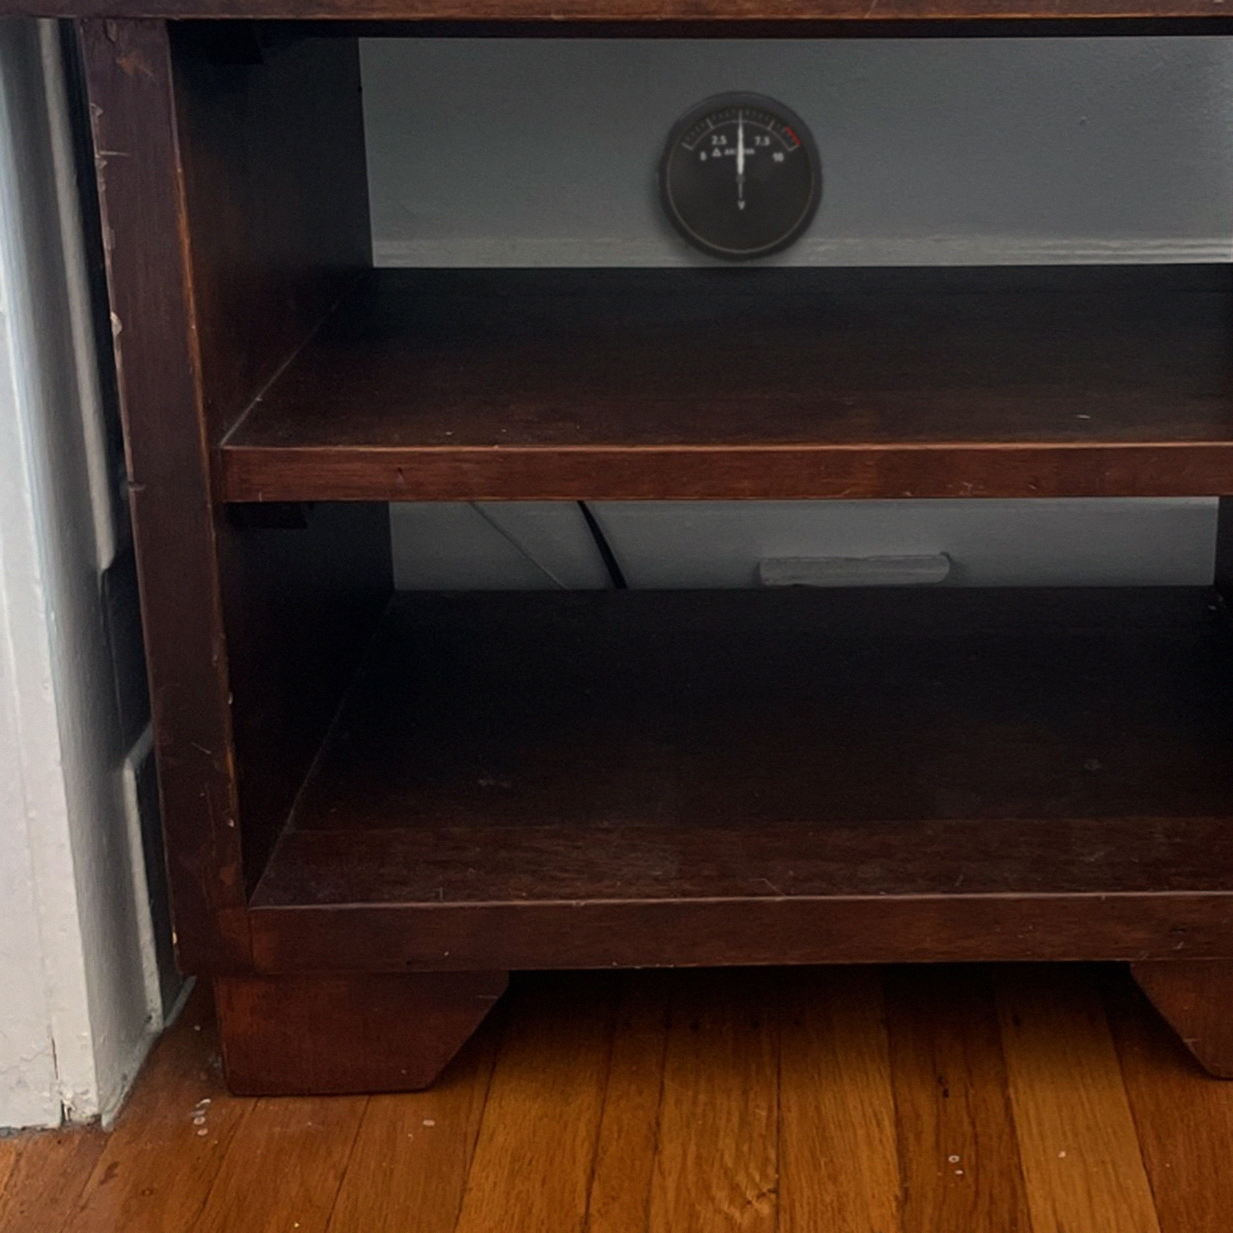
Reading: 5V
